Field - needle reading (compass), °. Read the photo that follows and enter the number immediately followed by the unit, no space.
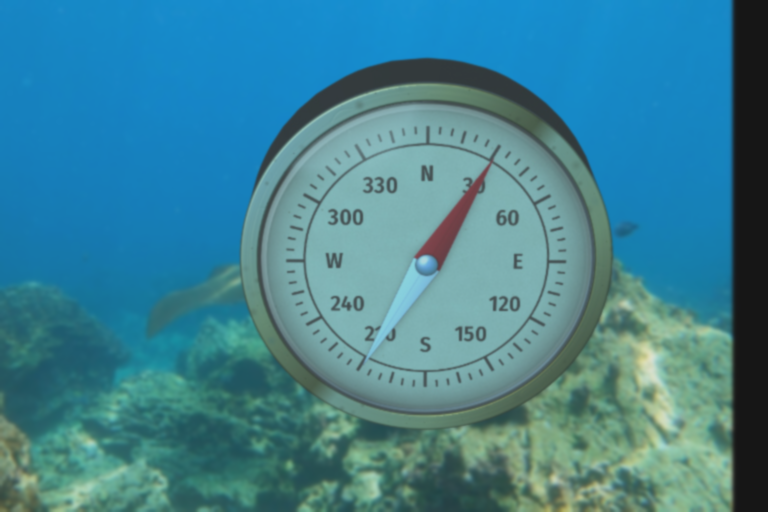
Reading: 30°
